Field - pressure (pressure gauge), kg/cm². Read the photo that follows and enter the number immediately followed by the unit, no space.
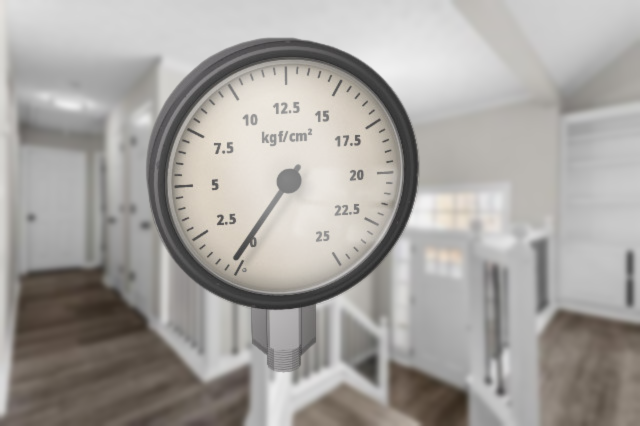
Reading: 0.5kg/cm²
